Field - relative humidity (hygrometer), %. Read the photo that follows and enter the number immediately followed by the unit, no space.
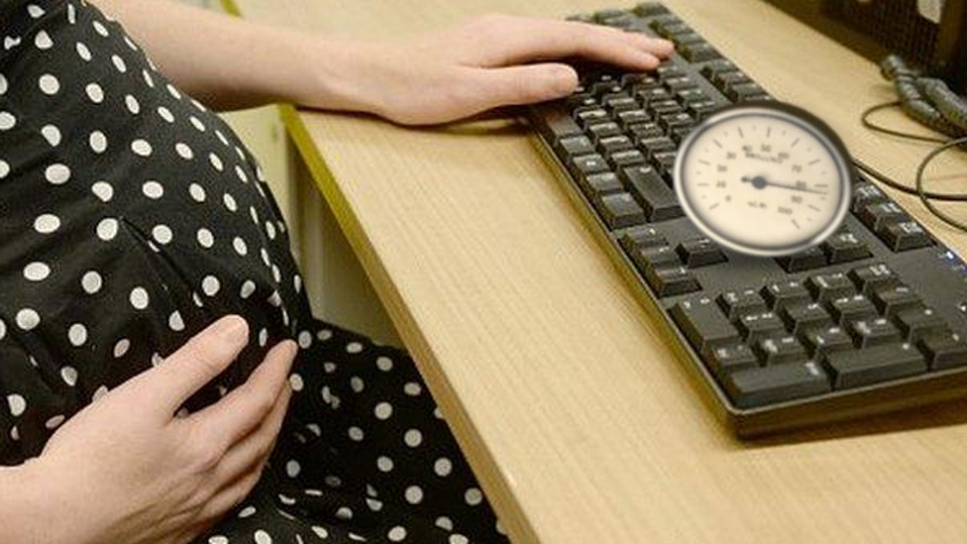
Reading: 82.5%
